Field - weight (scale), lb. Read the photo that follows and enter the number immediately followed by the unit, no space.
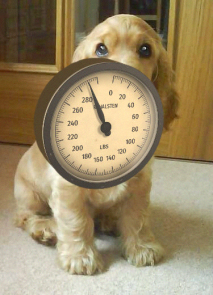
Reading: 290lb
